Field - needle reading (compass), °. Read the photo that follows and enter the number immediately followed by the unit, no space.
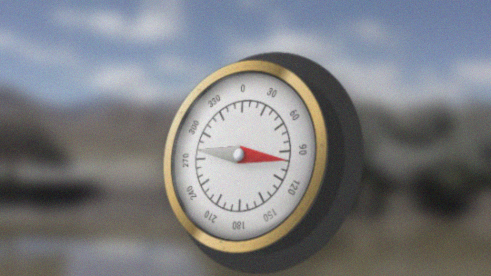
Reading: 100°
